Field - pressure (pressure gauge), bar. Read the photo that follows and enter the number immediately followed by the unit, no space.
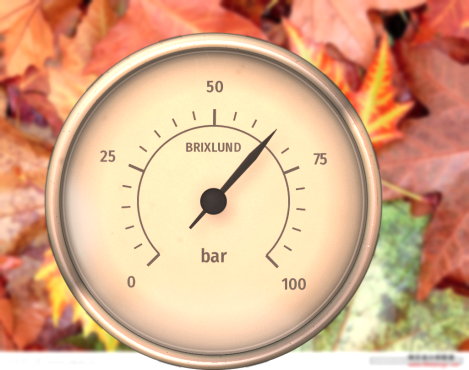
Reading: 65bar
